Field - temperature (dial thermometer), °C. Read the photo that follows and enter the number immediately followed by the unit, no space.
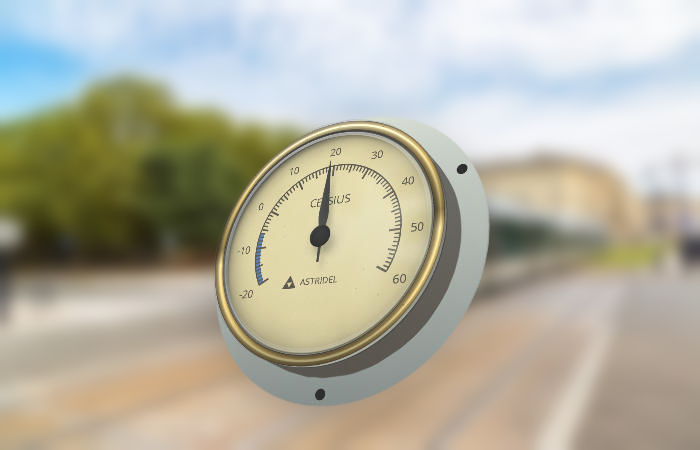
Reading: 20°C
